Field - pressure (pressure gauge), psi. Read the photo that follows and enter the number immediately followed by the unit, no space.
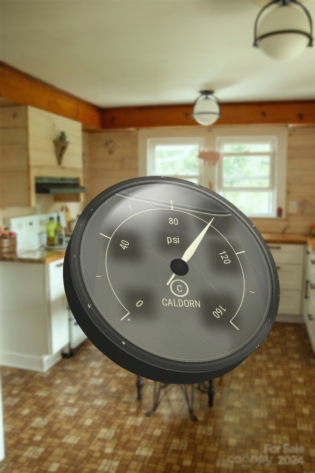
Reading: 100psi
